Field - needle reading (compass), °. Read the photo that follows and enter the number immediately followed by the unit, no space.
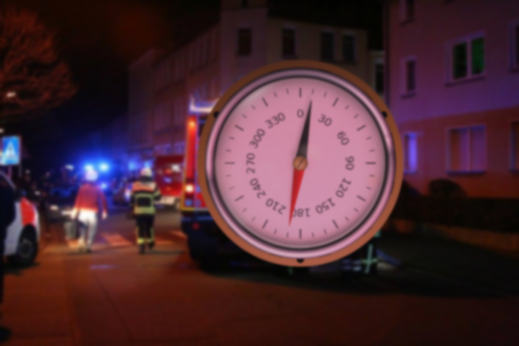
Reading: 190°
